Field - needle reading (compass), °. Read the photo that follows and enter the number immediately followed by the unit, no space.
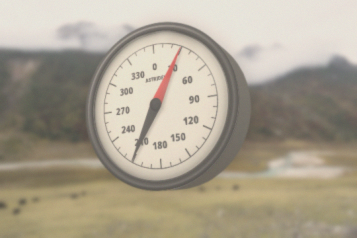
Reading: 30°
